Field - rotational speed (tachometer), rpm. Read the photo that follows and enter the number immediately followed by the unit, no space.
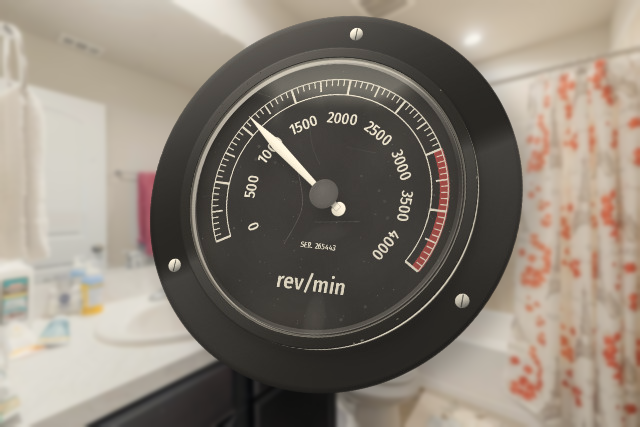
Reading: 1100rpm
